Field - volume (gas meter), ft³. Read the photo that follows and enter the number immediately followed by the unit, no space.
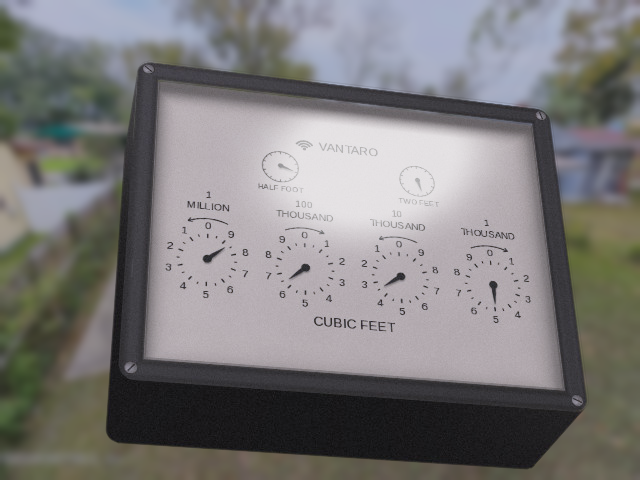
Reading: 863500ft³
